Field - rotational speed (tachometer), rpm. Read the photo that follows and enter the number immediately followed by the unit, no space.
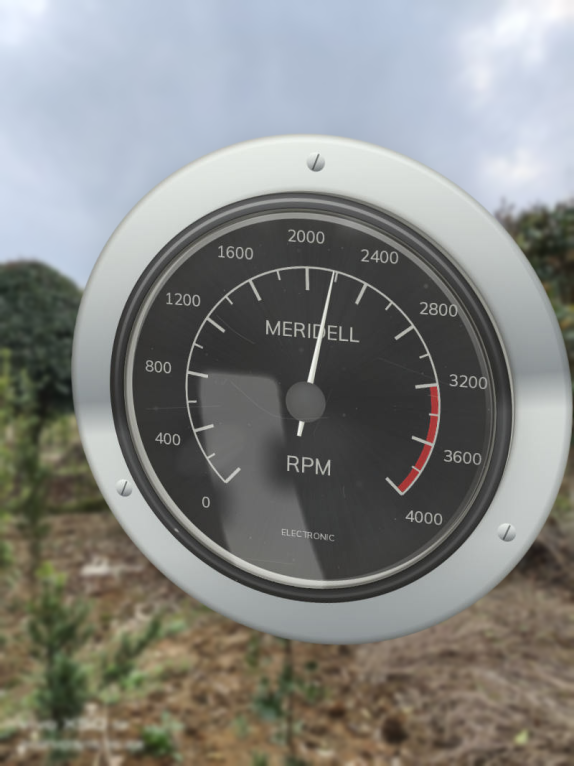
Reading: 2200rpm
